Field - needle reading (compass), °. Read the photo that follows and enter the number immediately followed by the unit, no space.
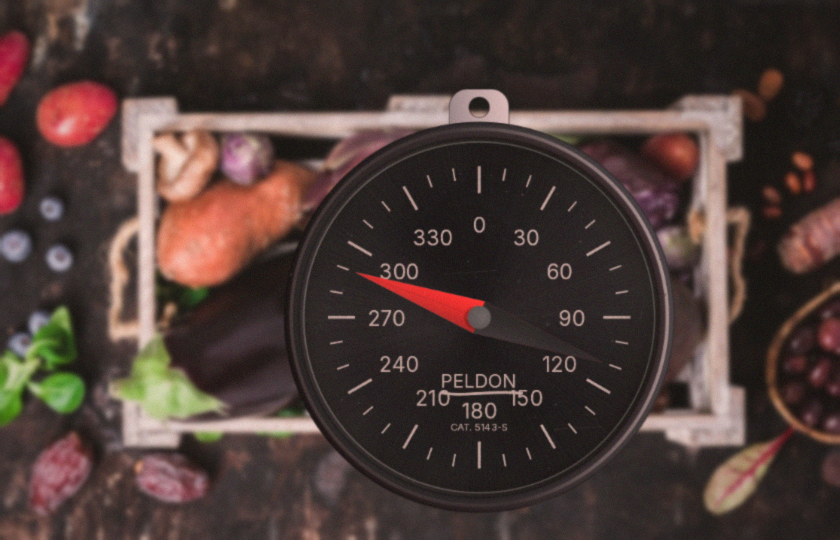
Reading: 290°
